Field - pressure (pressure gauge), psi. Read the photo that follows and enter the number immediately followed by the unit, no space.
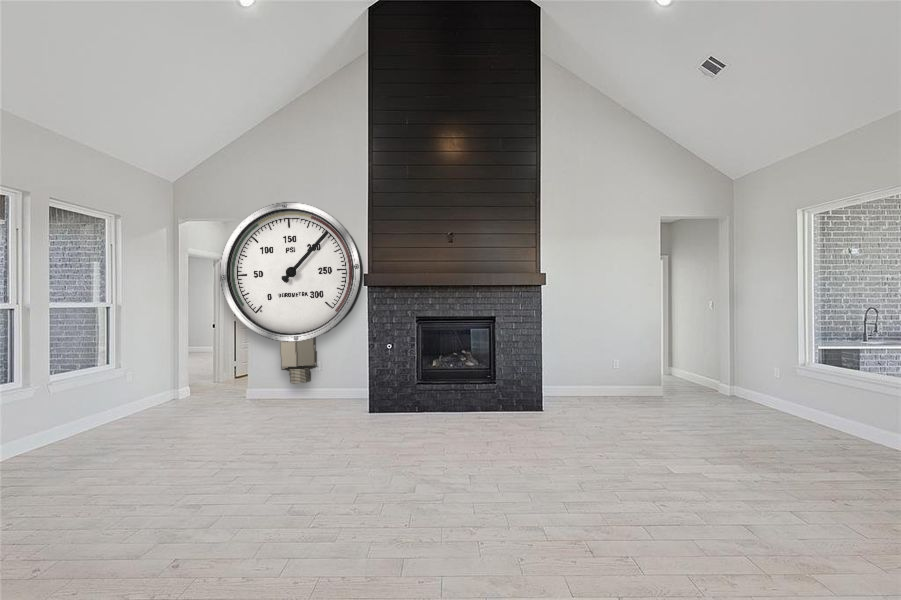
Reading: 200psi
